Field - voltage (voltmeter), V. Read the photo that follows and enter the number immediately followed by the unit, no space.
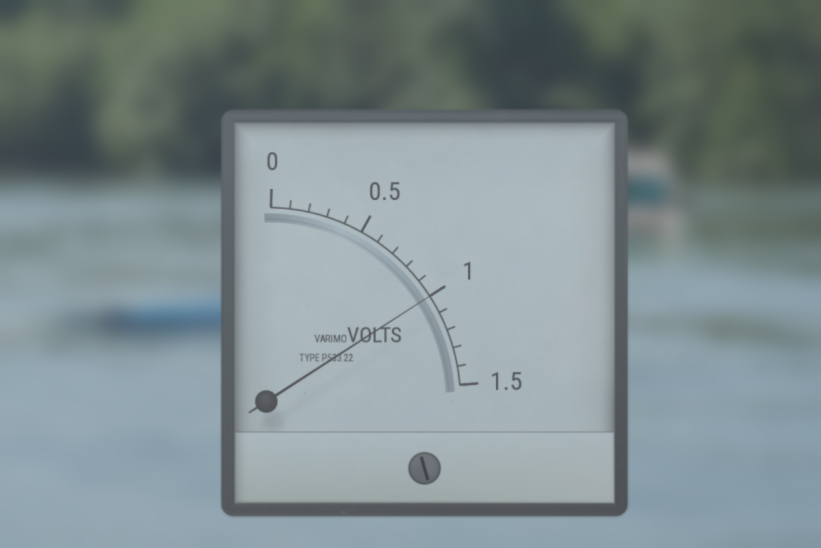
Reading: 1V
